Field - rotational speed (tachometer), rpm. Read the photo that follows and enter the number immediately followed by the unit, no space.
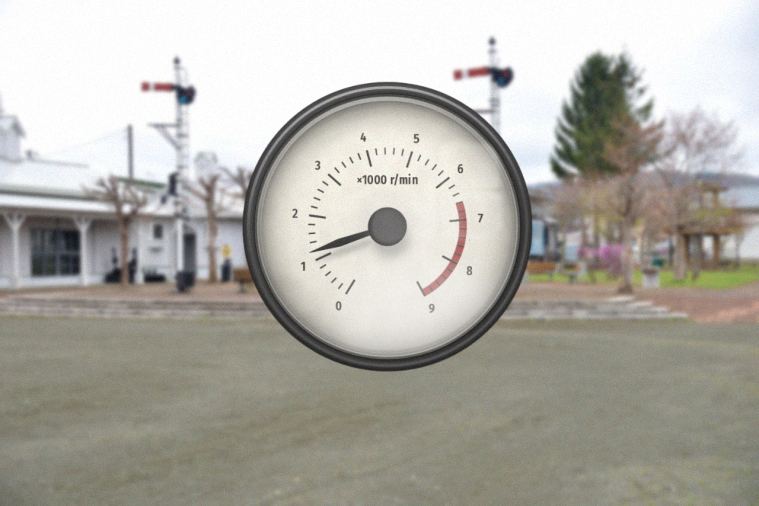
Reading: 1200rpm
